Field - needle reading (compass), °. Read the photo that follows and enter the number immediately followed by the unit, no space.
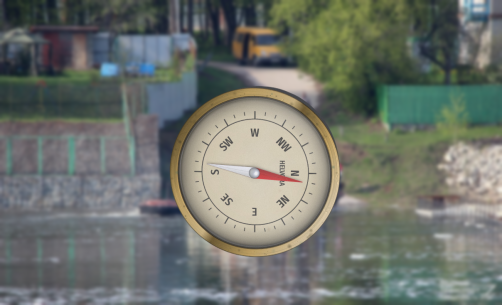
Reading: 10°
